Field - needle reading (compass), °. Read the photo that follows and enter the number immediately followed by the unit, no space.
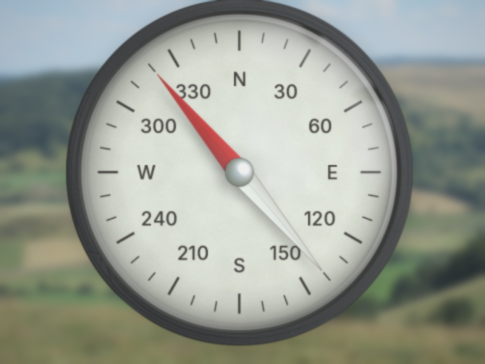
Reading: 320°
